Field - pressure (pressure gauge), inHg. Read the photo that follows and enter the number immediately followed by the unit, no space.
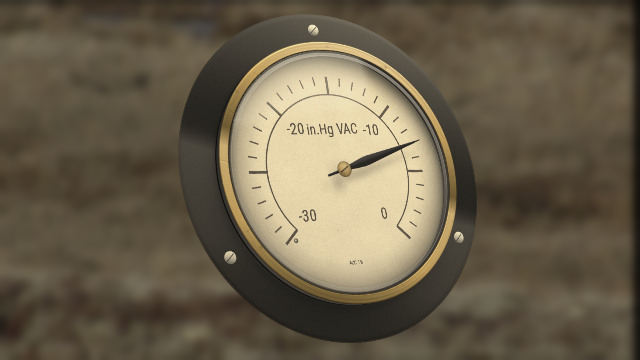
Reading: -7inHg
